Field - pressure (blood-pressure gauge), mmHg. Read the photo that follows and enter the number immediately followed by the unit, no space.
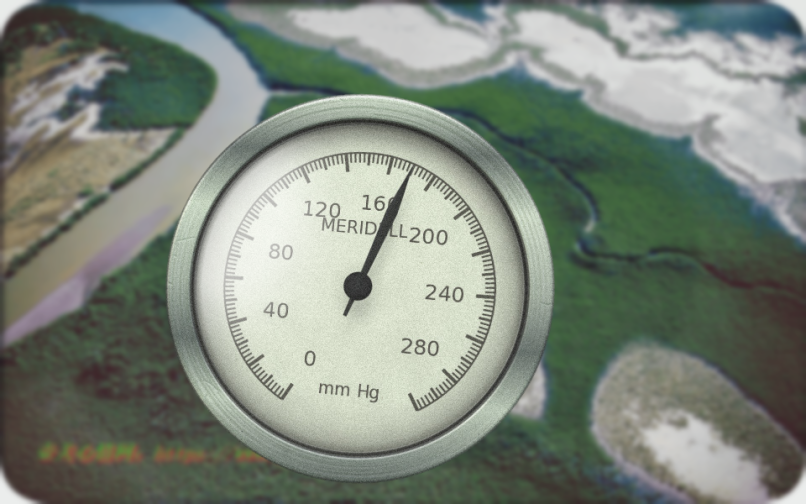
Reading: 170mmHg
